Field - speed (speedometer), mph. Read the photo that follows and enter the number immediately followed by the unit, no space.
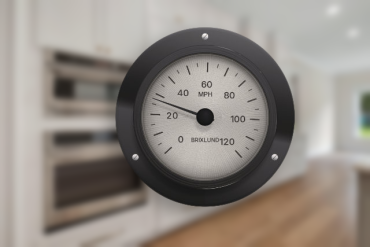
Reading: 27.5mph
